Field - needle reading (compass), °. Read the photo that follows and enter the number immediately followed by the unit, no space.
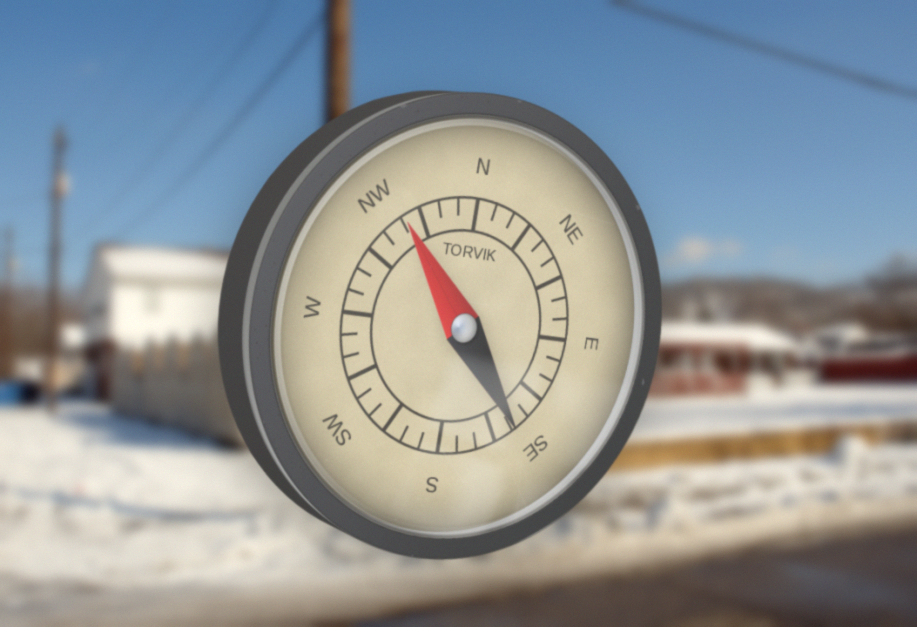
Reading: 320°
